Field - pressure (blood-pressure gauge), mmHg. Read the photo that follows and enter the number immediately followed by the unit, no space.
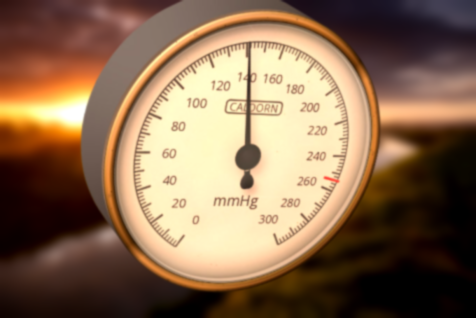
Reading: 140mmHg
